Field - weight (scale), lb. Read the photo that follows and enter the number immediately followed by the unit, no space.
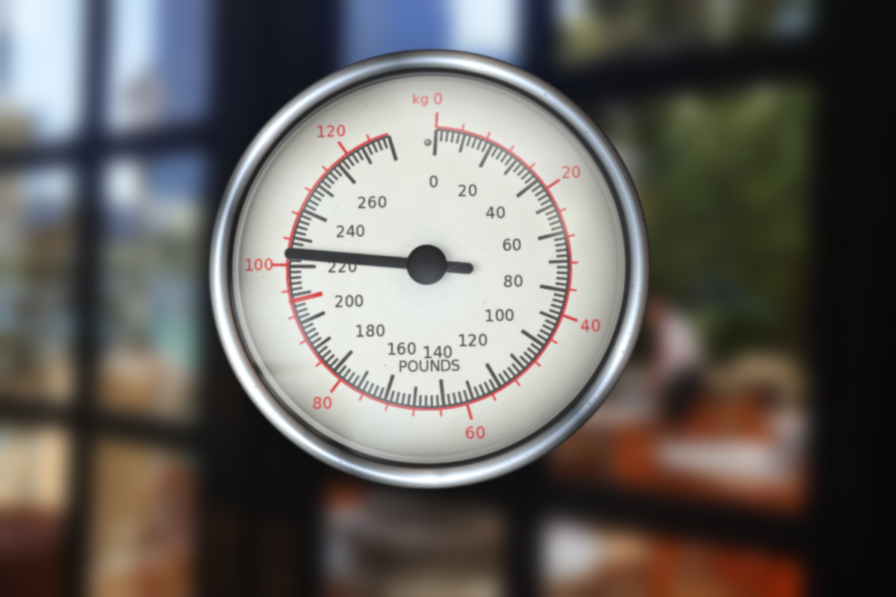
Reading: 224lb
